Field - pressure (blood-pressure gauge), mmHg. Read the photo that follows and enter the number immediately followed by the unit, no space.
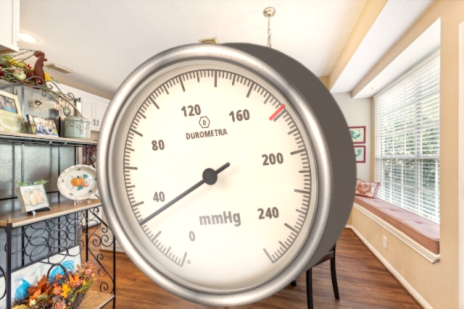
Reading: 30mmHg
